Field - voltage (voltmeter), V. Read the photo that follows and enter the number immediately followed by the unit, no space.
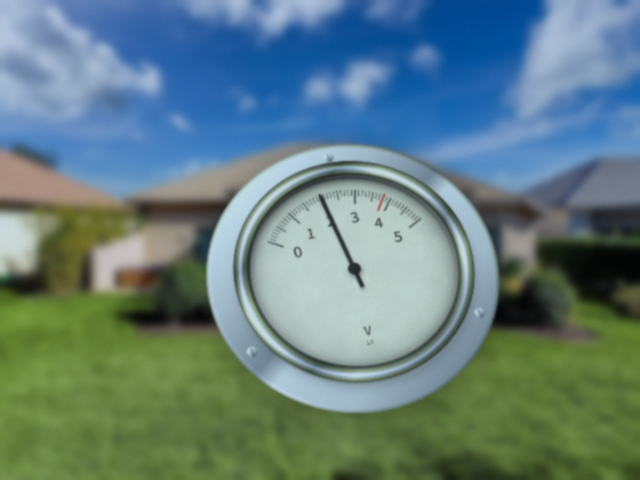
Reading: 2V
